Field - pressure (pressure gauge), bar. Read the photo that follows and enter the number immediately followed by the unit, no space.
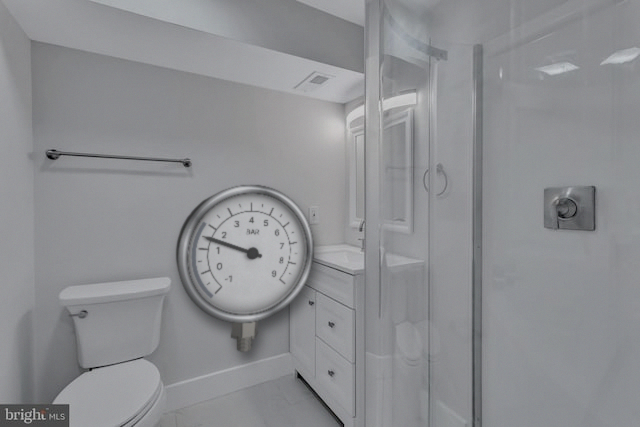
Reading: 1.5bar
